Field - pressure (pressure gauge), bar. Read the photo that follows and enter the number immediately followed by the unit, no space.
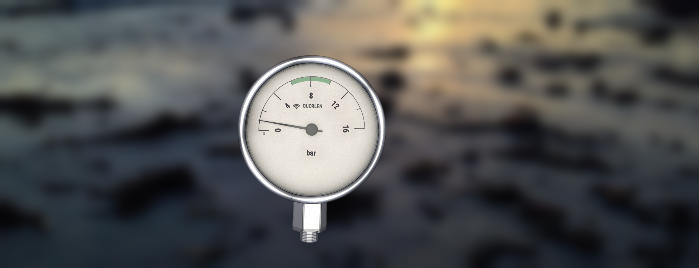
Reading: 1bar
